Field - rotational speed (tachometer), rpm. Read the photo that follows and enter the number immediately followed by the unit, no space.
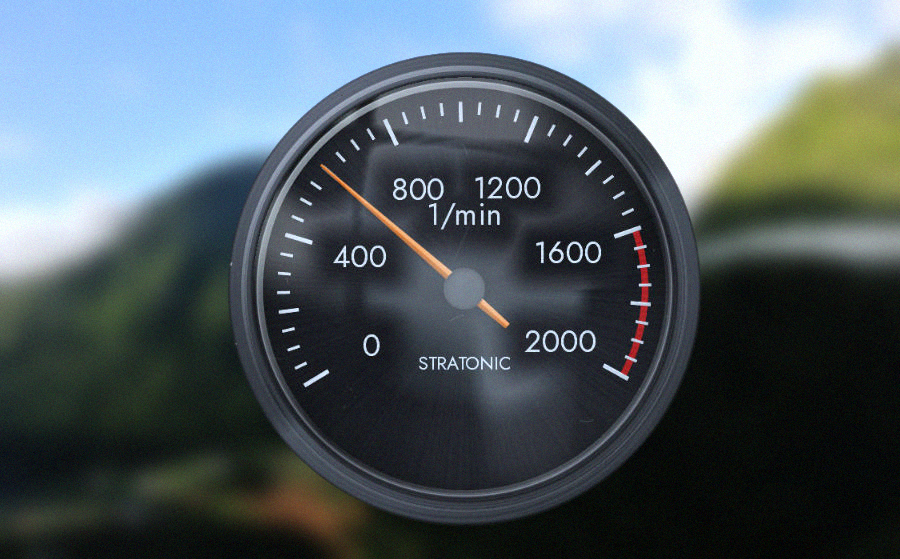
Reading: 600rpm
